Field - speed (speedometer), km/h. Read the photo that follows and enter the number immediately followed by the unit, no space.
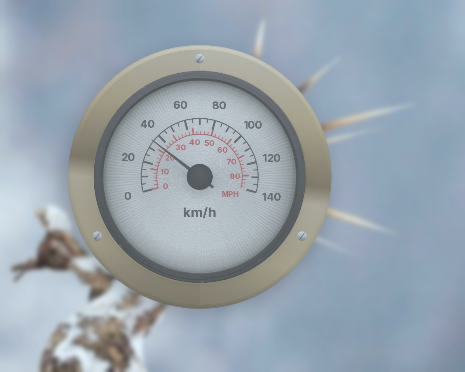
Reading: 35km/h
